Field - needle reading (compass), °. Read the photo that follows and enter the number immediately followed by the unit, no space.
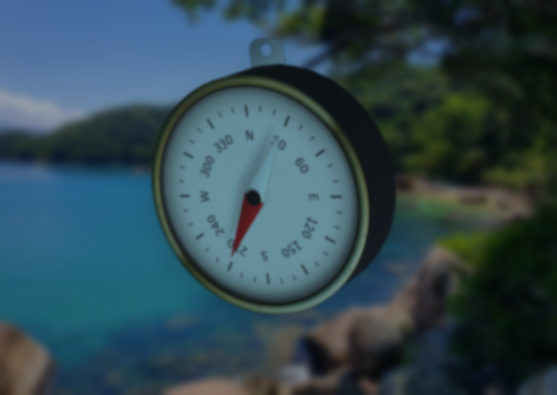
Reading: 210°
